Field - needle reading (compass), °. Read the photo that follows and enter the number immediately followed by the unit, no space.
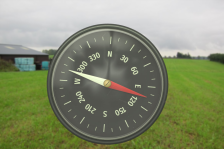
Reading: 105°
